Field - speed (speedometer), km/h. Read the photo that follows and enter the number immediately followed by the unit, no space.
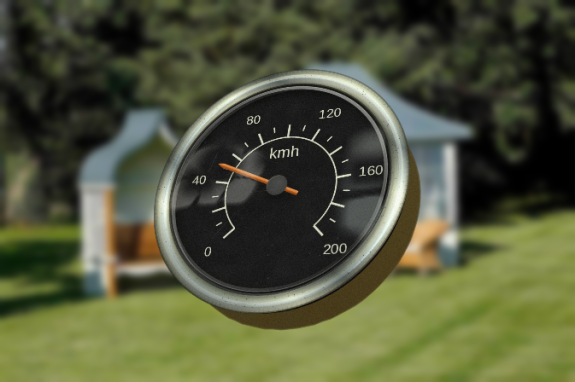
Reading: 50km/h
